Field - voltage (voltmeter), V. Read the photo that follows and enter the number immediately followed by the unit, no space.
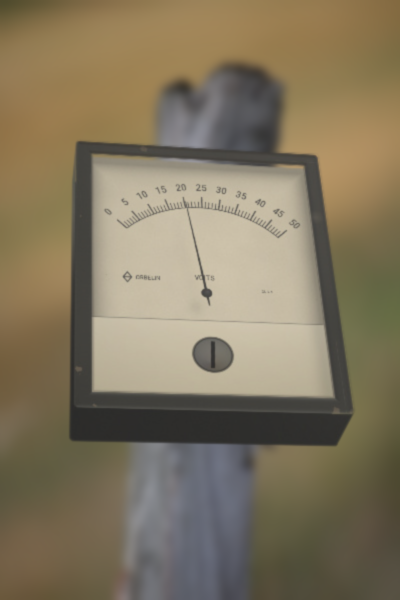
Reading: 20V
